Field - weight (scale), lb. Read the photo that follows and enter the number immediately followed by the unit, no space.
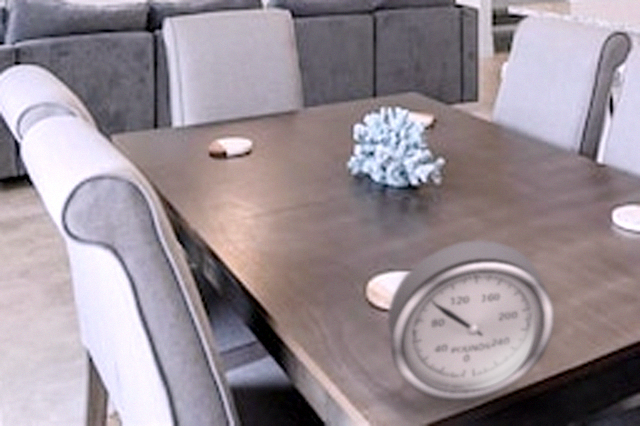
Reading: 100lb
